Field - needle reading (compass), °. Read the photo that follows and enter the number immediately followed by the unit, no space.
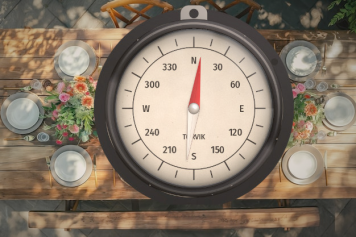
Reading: 7.5°
